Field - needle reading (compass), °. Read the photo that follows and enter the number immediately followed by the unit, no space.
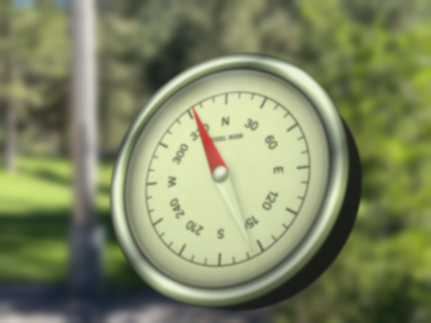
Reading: 335°
